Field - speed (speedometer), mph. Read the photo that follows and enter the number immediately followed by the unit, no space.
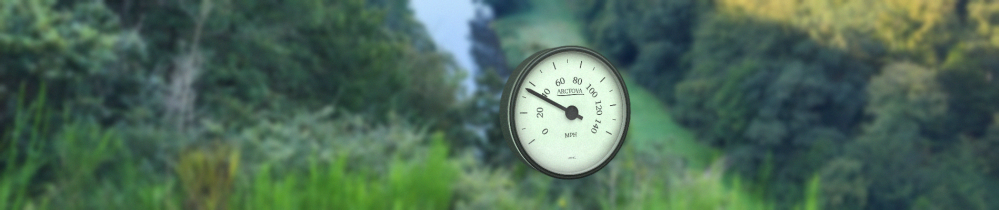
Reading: 35mph
